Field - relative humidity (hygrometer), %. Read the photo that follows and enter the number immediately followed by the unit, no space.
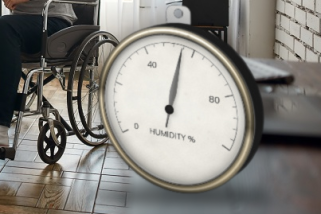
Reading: 56%
